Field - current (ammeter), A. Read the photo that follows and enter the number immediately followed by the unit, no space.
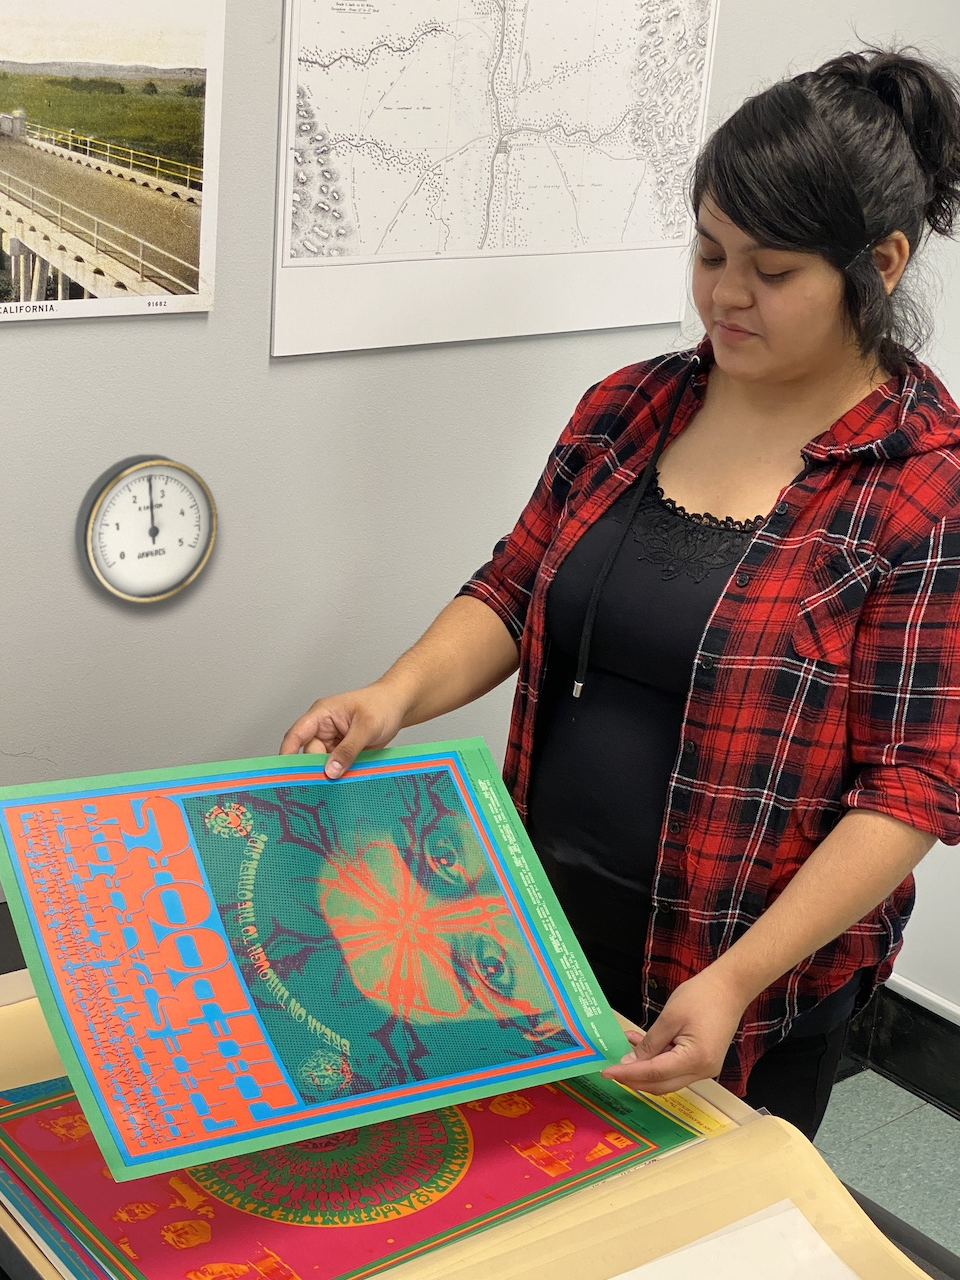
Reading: 2.5A
